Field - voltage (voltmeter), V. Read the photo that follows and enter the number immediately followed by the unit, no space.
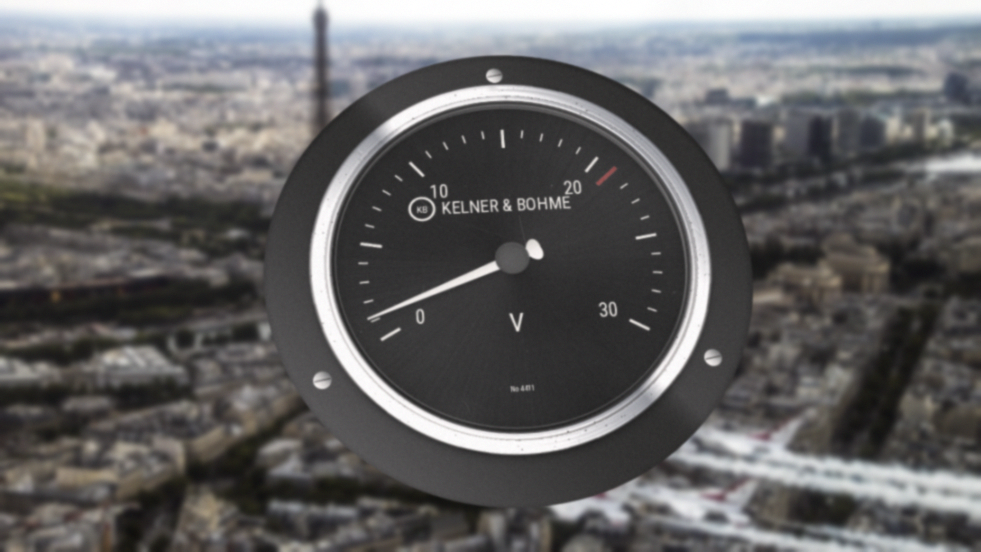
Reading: 1V
